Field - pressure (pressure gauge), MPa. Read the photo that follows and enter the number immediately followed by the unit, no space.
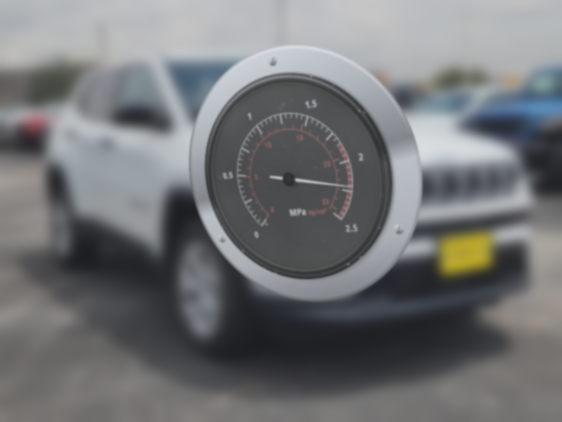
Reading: 2.2MPa
